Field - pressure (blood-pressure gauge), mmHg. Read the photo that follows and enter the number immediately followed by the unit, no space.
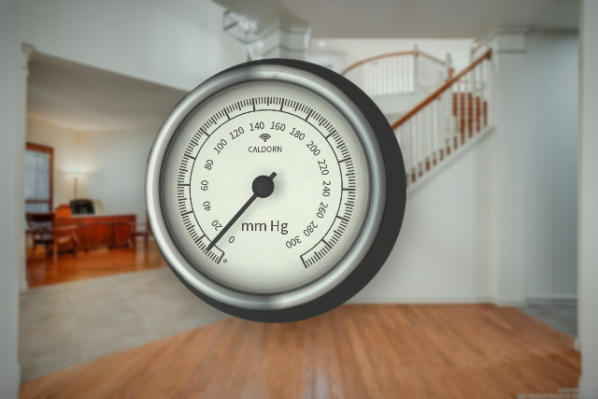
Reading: 10mmHg
